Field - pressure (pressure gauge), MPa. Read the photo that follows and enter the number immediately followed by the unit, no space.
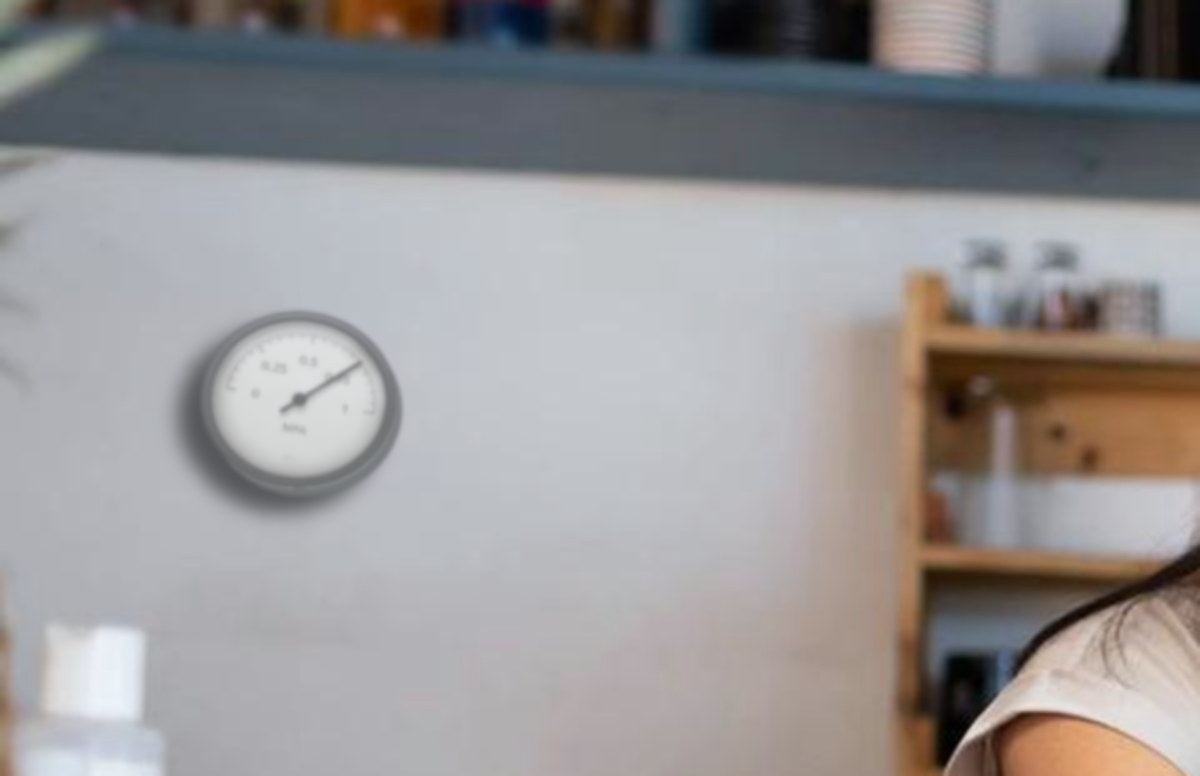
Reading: 0.75MPa
